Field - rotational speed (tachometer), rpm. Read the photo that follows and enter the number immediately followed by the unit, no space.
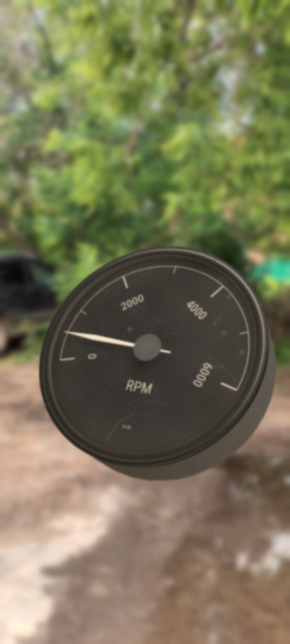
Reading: 500rpm
